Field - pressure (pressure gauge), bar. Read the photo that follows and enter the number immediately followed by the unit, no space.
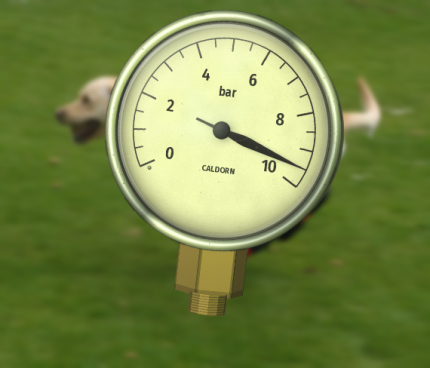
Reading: 9.5bar
